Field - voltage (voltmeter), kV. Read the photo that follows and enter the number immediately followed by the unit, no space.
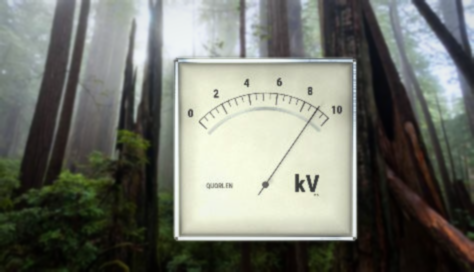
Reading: 9kV
